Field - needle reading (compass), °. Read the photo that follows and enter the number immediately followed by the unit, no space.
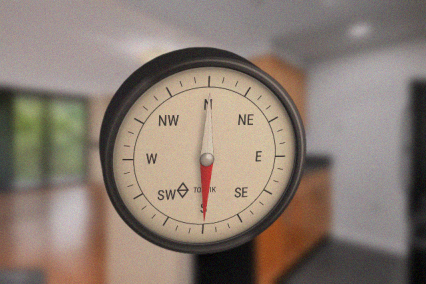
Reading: 180°
